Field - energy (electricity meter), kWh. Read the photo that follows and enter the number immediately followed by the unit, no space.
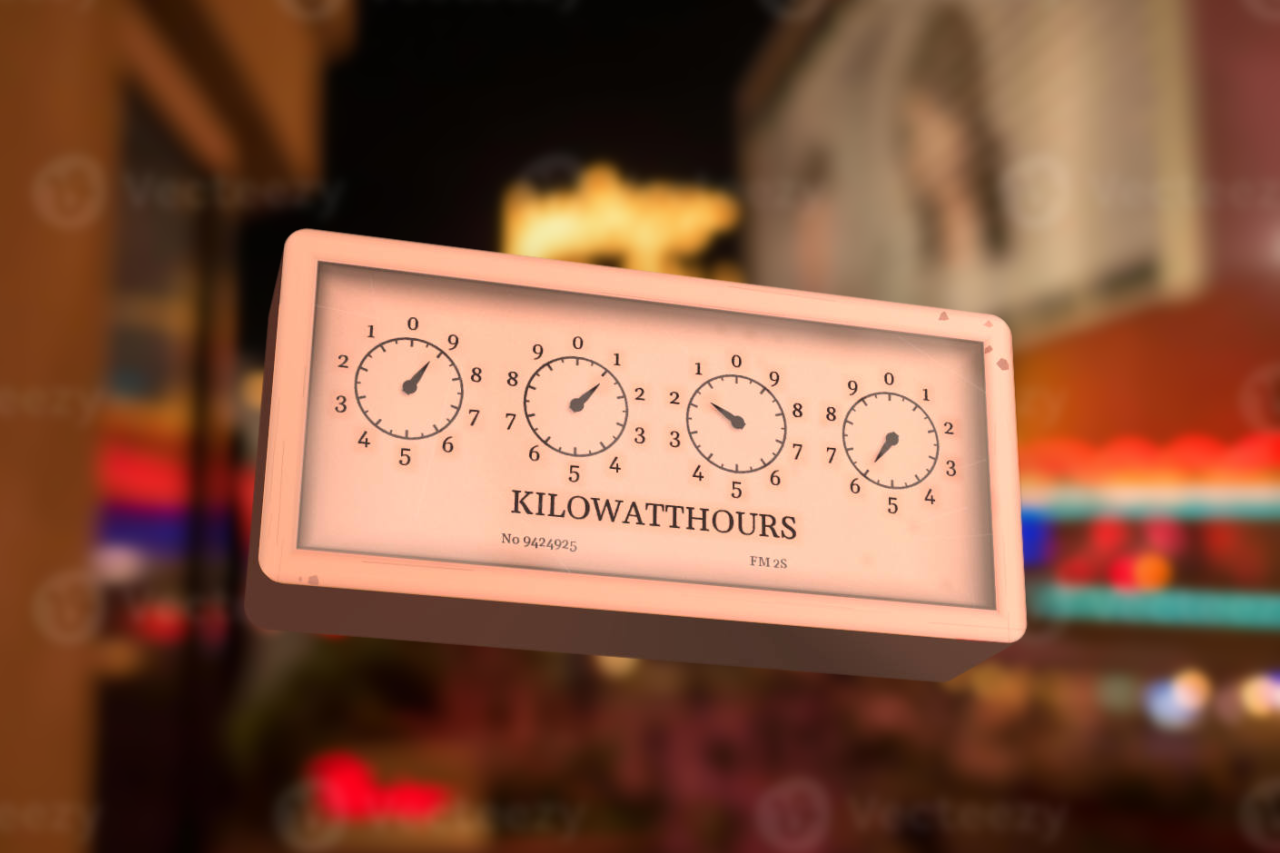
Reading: 9116kWh
